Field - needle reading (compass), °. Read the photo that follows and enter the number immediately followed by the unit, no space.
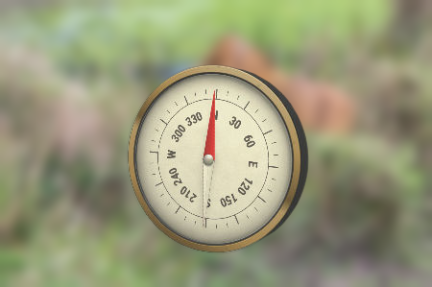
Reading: 0°
